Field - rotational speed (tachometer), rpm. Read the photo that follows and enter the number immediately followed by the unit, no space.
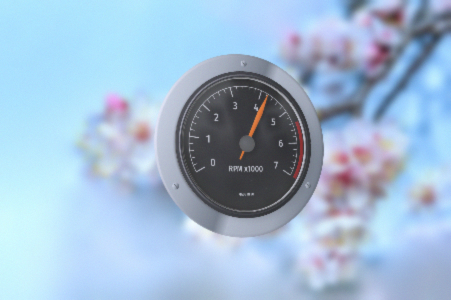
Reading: 4200rpm
